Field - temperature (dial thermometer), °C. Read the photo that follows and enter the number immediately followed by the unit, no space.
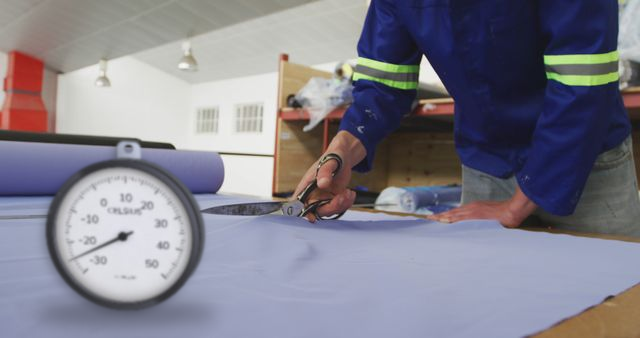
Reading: -25°C
